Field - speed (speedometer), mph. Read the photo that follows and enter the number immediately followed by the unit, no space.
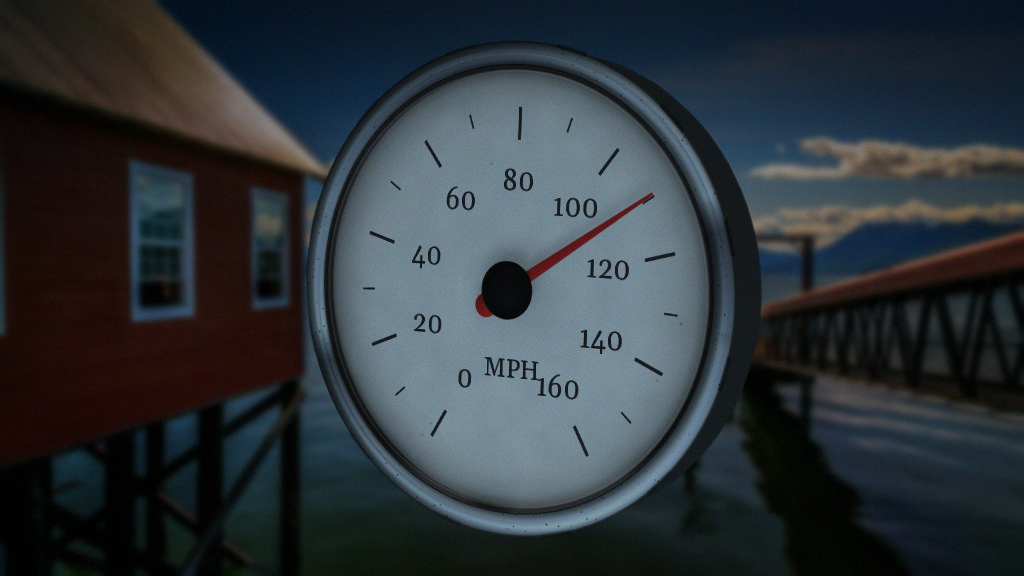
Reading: 110mph
